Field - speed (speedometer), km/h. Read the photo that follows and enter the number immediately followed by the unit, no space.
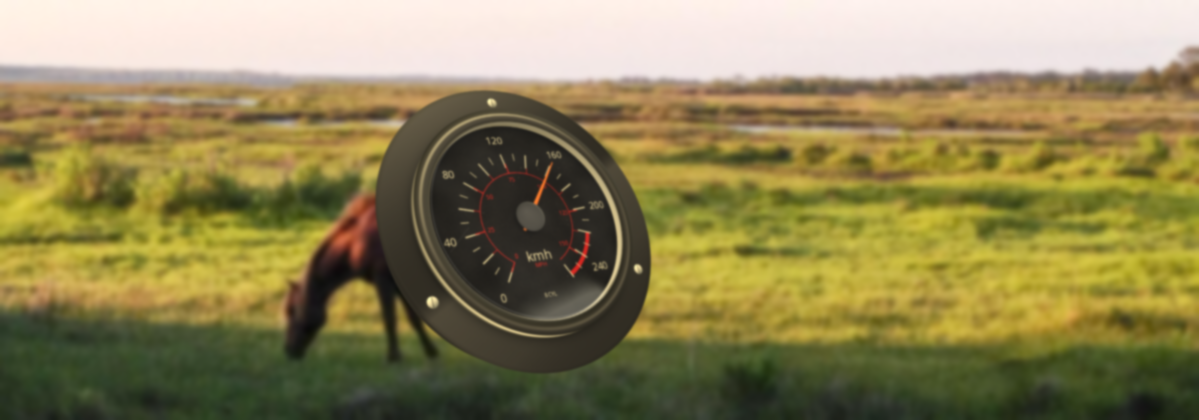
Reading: 160km/h
